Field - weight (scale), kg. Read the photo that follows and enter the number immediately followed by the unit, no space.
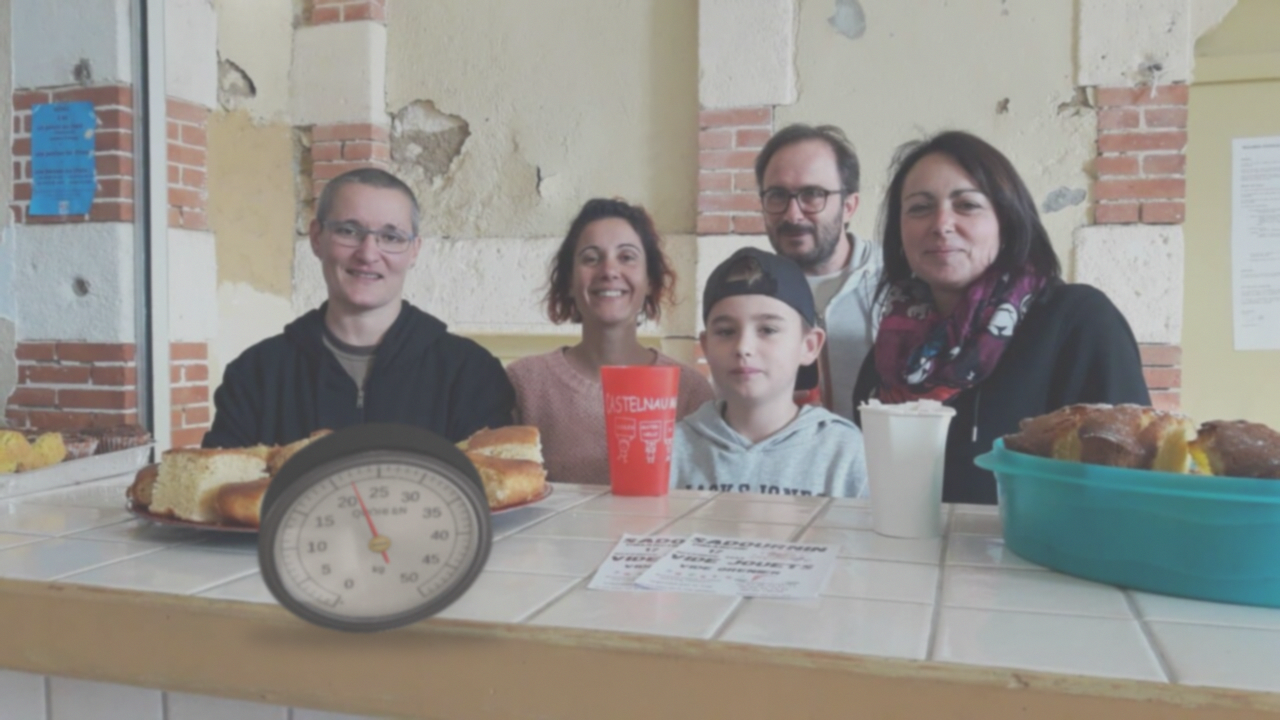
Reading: 22kg
